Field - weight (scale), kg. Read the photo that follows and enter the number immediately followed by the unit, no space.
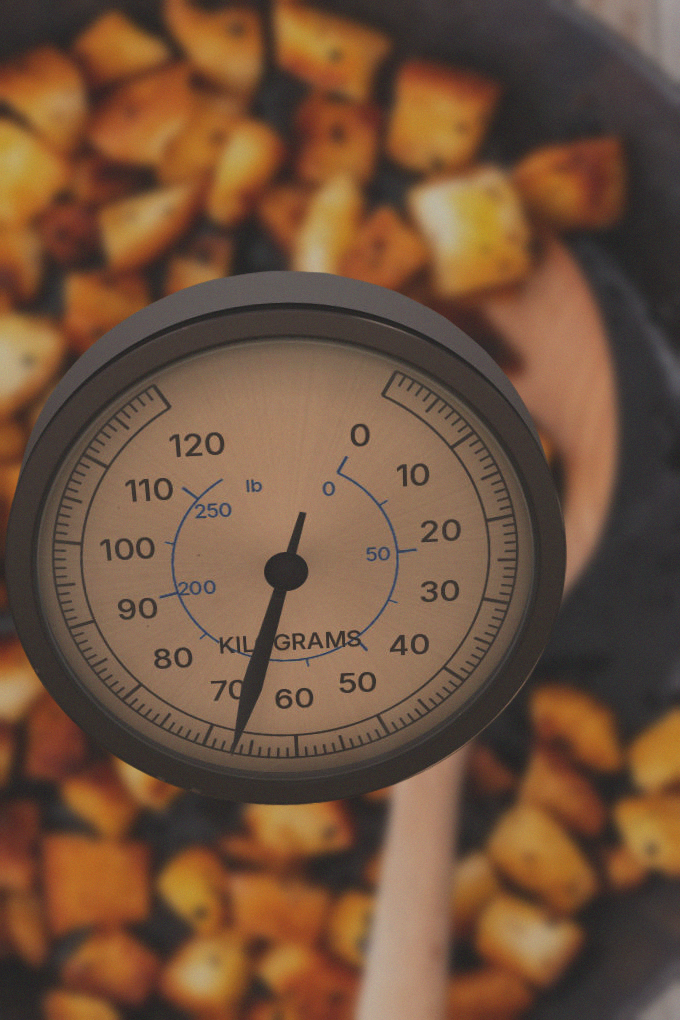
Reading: 67kg
